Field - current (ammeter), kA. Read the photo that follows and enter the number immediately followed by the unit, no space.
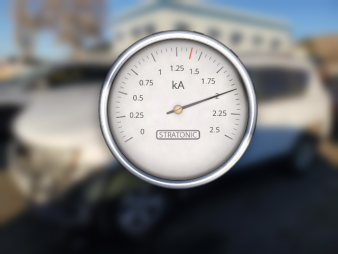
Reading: 2kA
